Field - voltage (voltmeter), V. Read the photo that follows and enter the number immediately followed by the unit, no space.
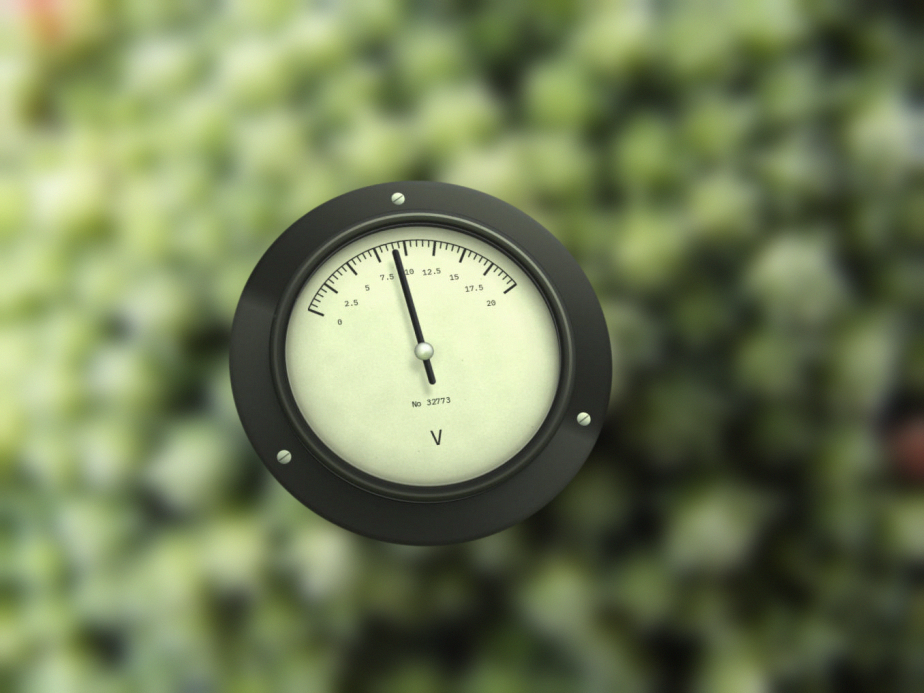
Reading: 9V
